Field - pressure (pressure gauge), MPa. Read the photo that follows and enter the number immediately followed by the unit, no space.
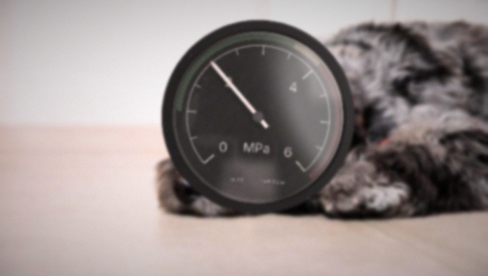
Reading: 2MPa
